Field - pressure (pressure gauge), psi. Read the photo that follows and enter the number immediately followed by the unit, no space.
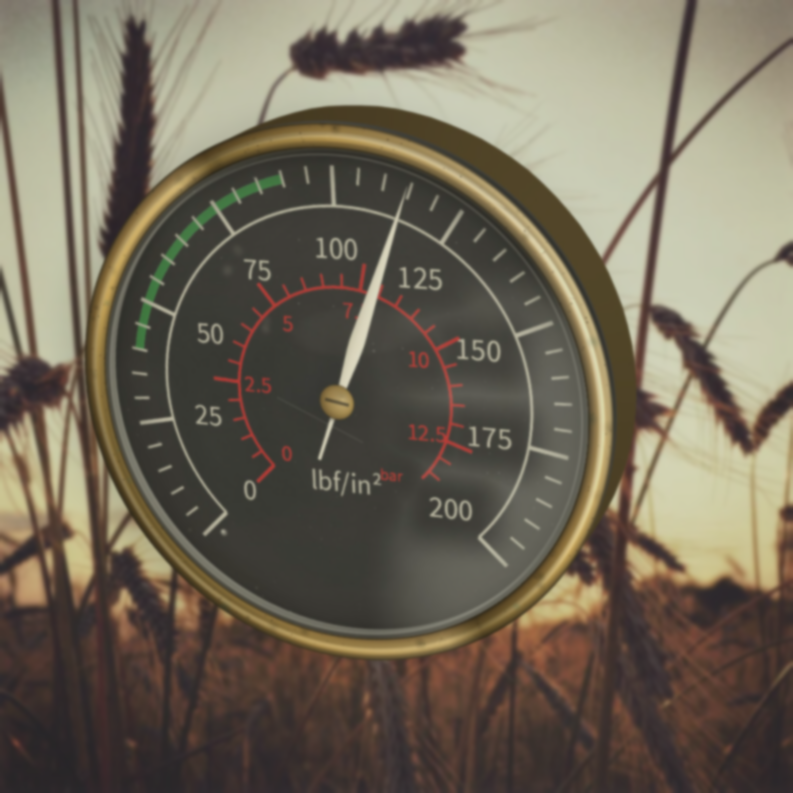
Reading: 115psi
